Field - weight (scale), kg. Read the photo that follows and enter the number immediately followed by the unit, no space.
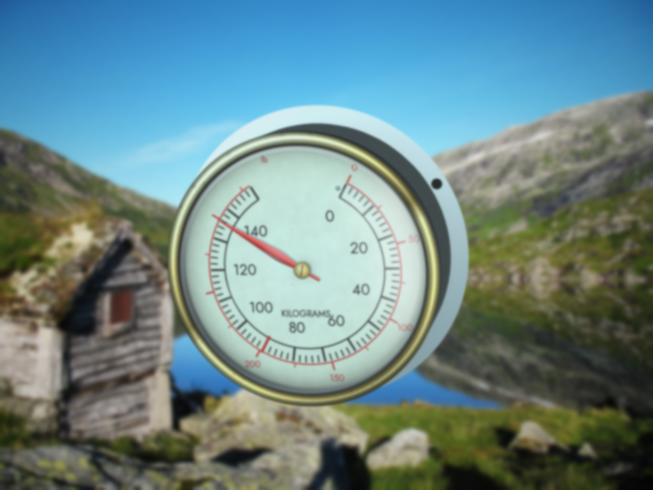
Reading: 136kg
